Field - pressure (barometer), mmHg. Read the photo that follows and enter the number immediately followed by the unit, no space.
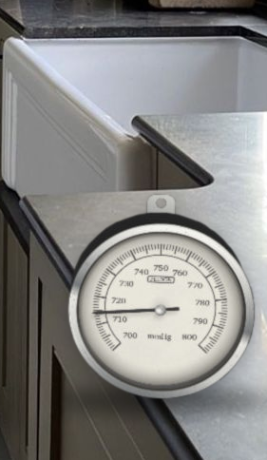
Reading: 715mmHg
